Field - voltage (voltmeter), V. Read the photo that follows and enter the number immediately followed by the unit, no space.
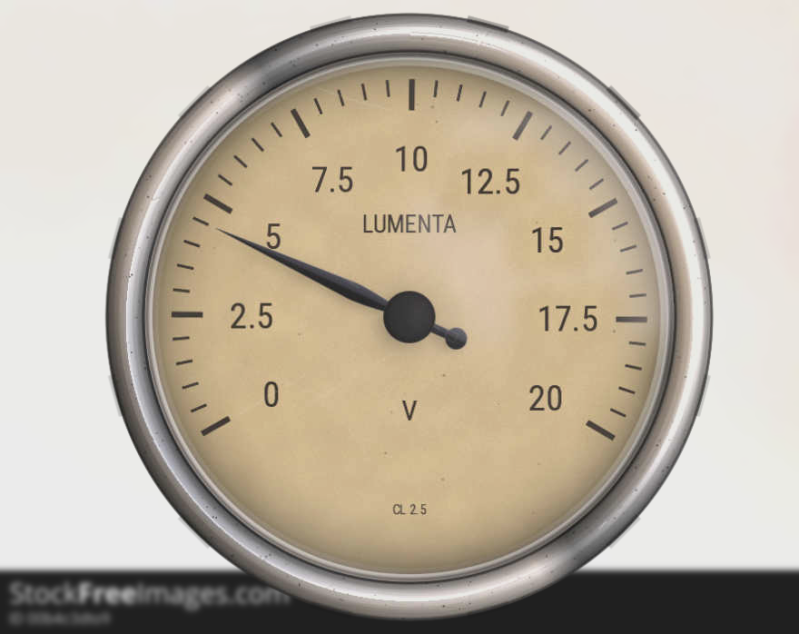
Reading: 4.5V
